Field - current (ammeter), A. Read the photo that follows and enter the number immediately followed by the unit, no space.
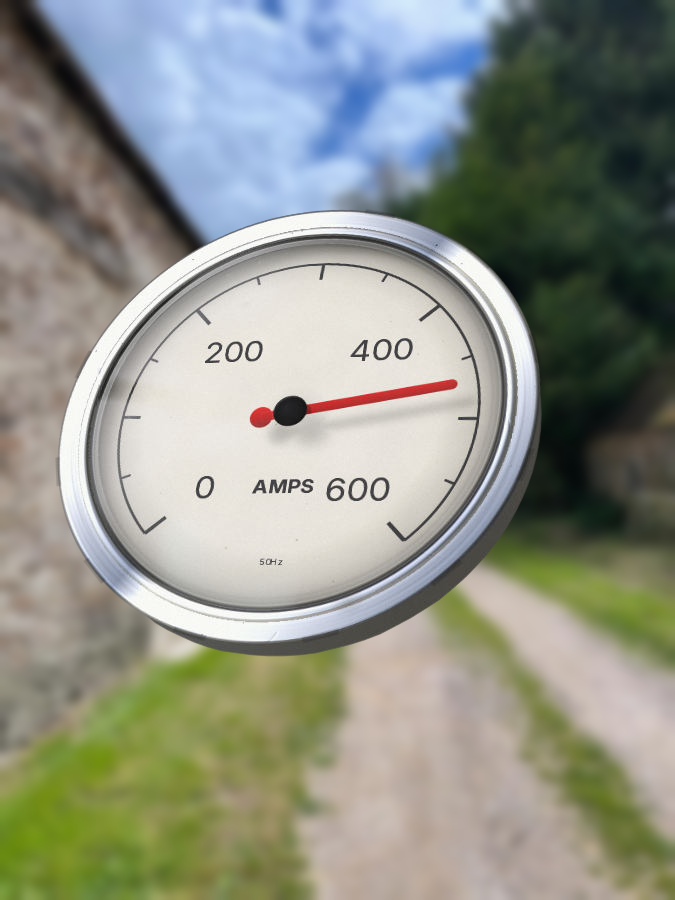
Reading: 475A
